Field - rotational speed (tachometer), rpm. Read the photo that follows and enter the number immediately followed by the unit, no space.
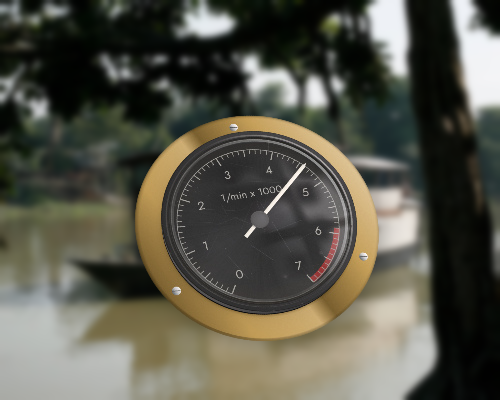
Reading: 4600rpm
